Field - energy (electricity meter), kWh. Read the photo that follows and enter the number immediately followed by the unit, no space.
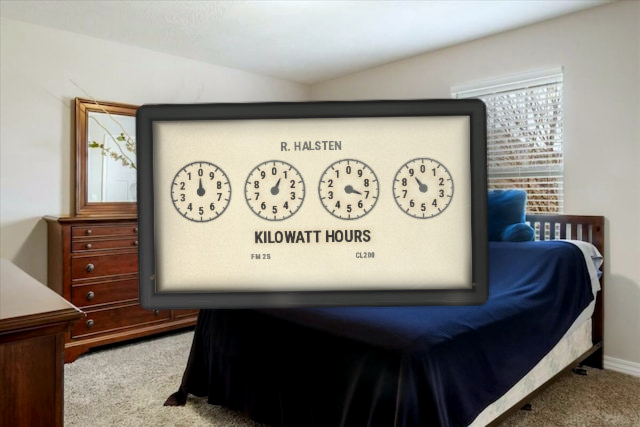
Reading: 69kWh
